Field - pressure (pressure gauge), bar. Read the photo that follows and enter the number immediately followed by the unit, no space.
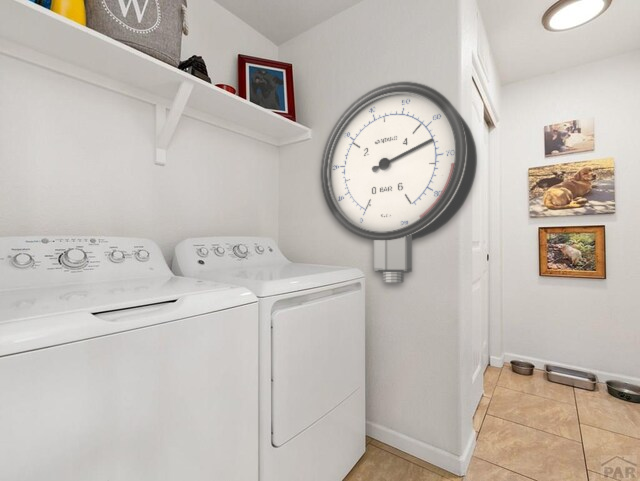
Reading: 4.5bar
